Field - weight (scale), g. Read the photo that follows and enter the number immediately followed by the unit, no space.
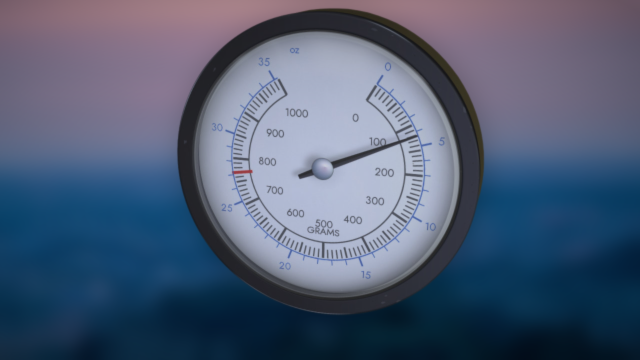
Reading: 120g
